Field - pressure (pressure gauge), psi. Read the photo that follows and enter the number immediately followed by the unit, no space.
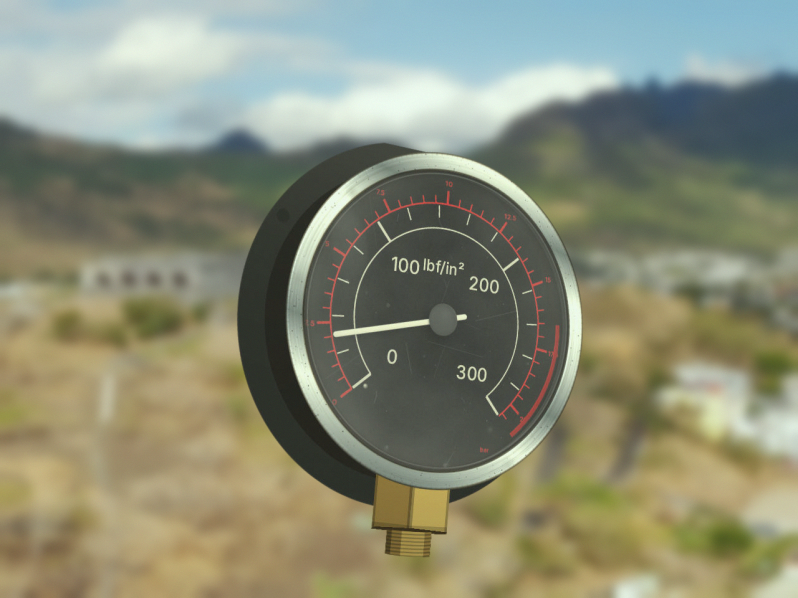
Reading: 30psi
